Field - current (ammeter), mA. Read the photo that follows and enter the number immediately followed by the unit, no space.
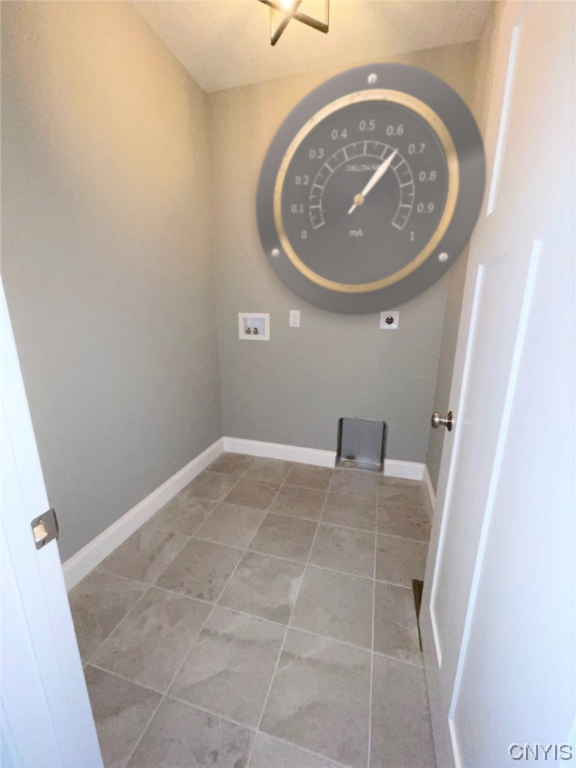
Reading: 0.65mA
